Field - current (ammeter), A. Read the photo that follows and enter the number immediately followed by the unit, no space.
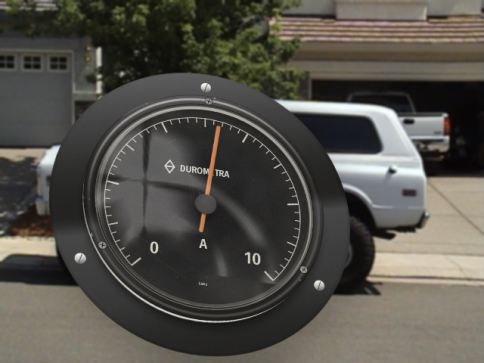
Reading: 5.3A
